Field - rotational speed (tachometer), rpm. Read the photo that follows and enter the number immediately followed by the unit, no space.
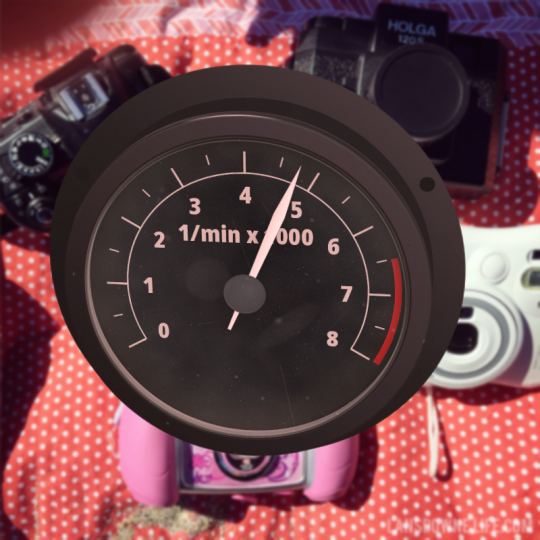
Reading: 4750rpm
